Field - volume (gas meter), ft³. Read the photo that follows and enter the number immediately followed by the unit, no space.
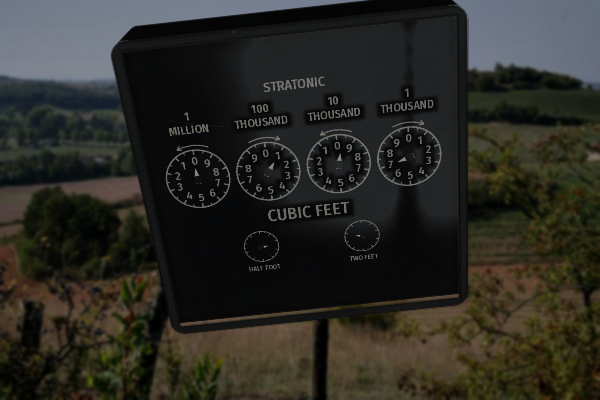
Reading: 9700ft³
